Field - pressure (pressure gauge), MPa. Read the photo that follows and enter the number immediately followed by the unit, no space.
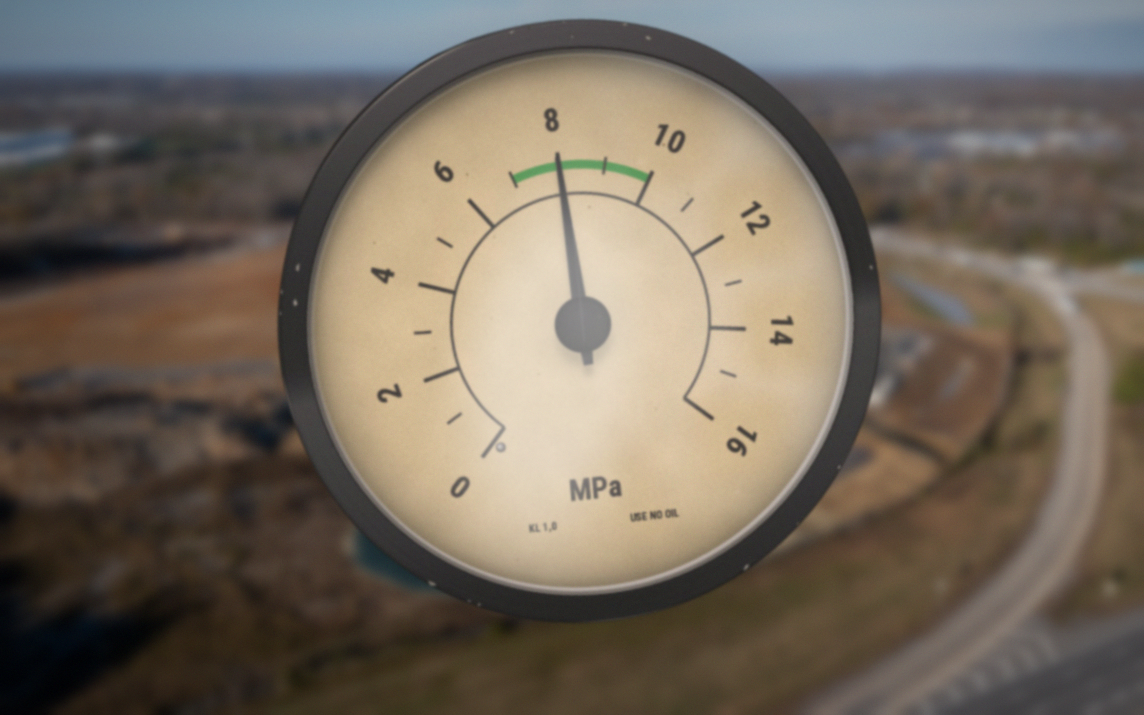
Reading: 8MPa
